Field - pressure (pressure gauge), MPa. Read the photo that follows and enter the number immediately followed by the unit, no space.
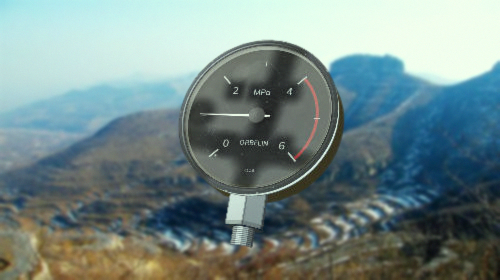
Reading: 1MPa
